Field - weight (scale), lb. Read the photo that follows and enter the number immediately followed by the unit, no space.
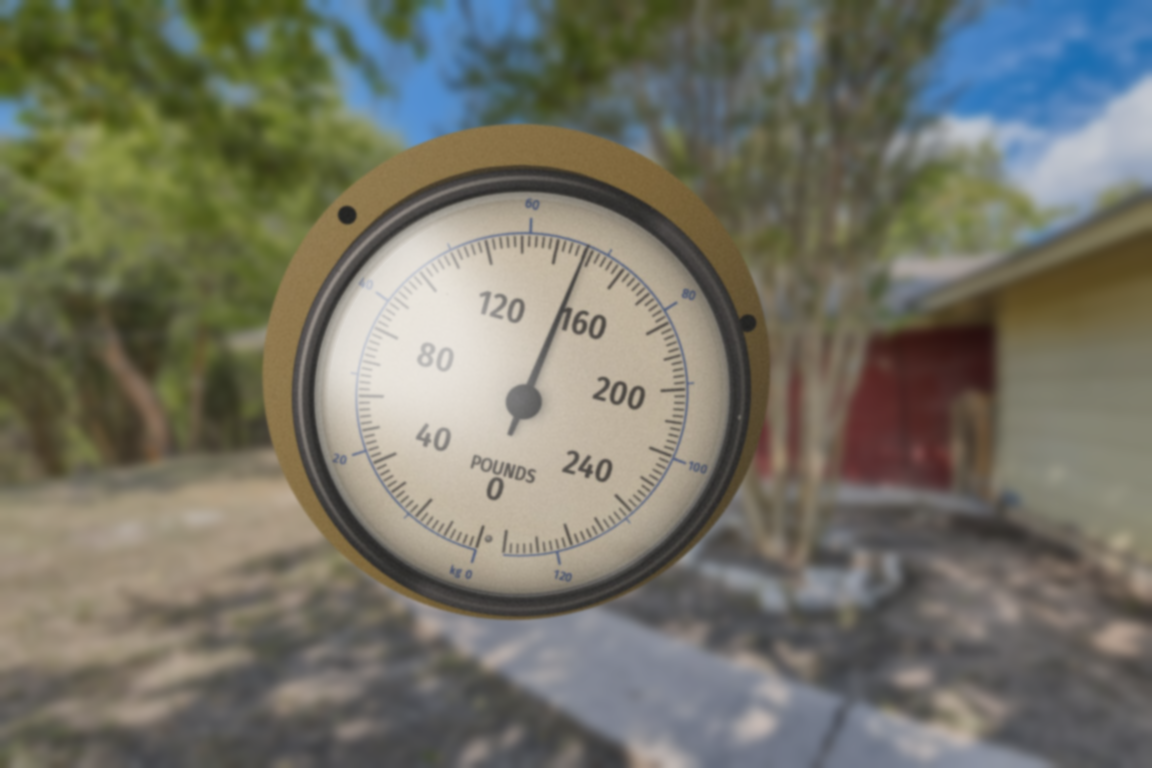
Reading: 148lb
